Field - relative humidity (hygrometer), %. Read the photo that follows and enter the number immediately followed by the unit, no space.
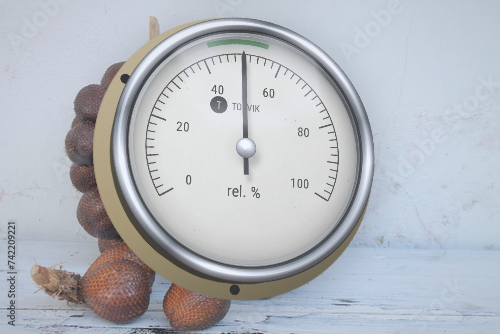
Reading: 50%
